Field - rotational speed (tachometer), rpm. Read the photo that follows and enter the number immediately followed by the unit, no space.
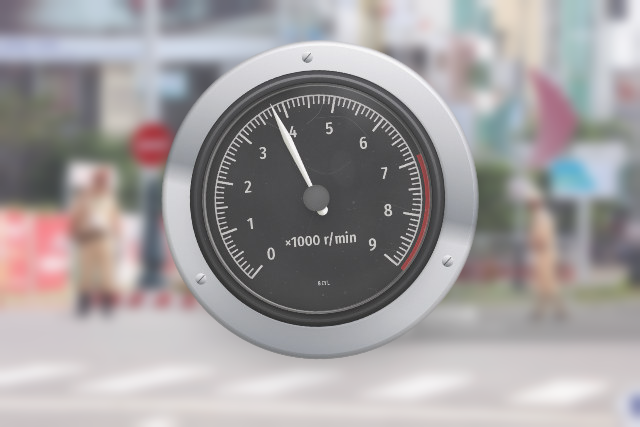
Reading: 3800rpm
